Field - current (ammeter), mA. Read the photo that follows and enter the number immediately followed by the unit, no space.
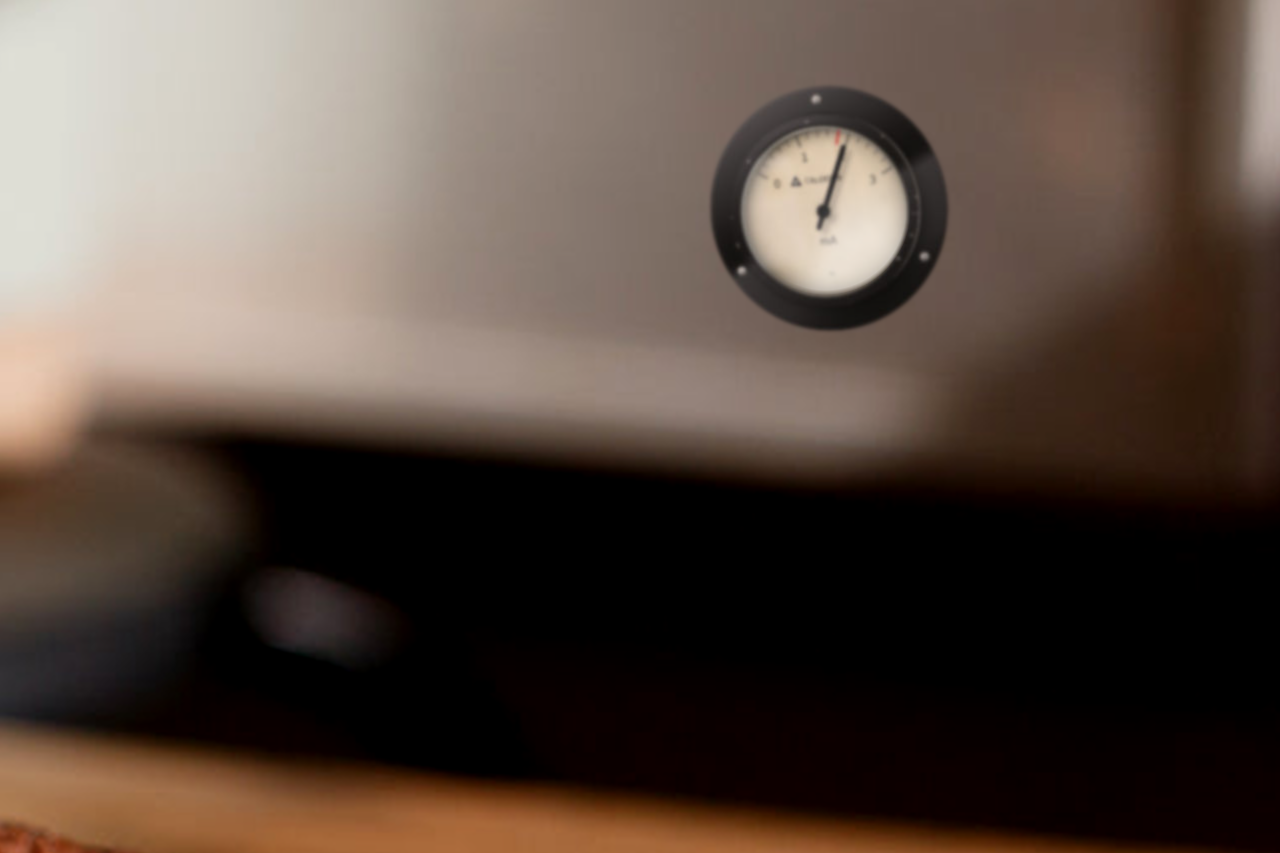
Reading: 2mA
